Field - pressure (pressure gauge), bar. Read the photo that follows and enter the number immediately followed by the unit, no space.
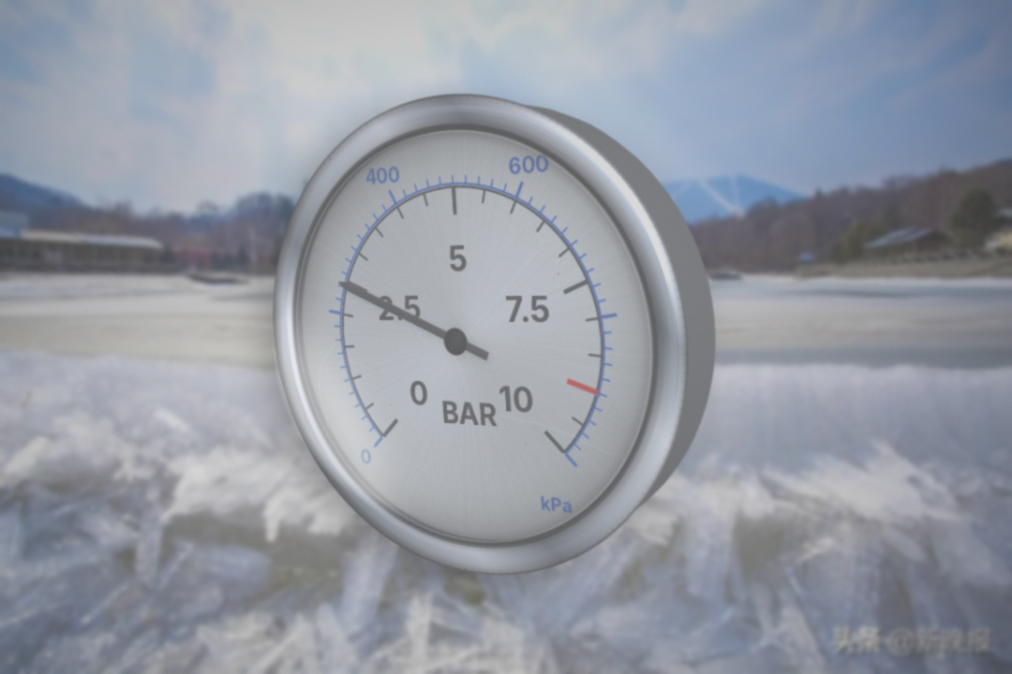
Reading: 2.5bar
